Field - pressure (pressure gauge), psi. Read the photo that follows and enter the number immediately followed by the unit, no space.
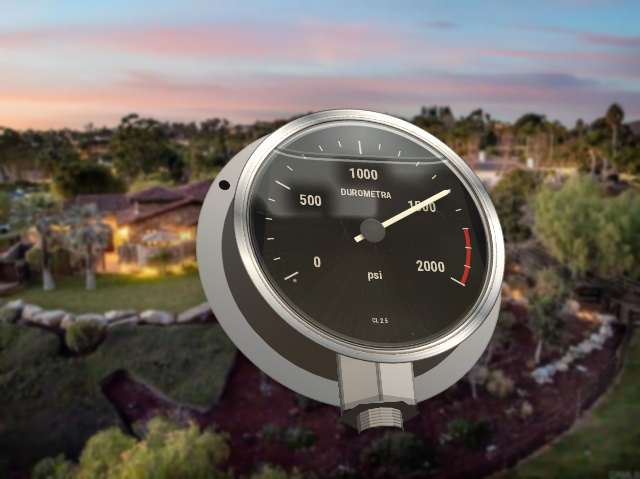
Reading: 1500psi
